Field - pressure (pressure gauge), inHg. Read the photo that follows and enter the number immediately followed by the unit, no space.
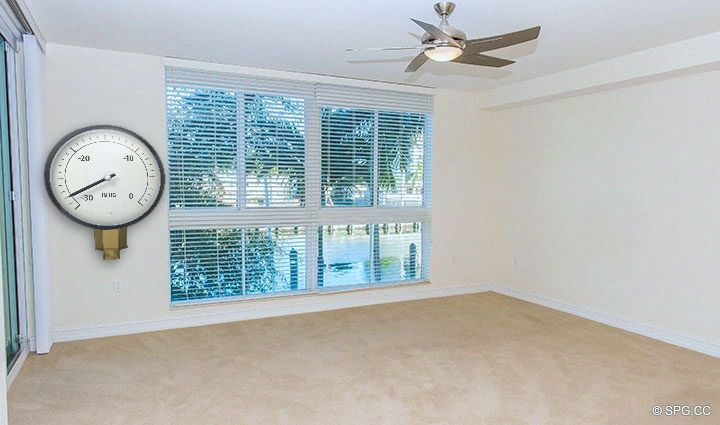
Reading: -28inHg
